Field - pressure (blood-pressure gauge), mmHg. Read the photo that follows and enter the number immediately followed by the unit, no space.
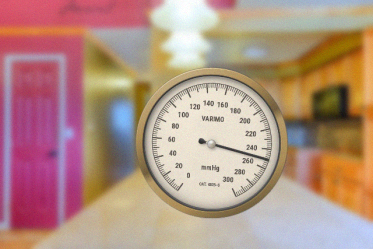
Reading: 250mmHg
